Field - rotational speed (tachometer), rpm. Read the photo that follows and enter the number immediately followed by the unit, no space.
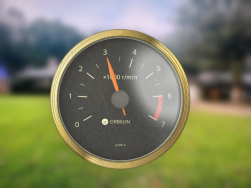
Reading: 3000rpm
